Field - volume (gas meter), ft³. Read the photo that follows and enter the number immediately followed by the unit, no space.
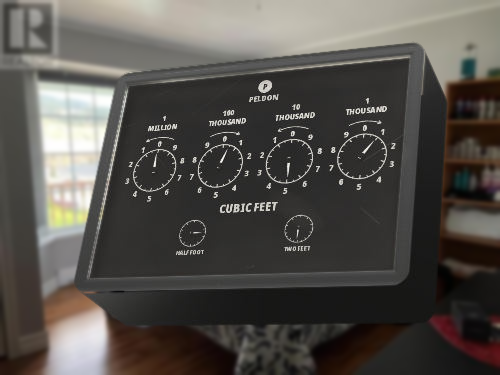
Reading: 5100ft³
